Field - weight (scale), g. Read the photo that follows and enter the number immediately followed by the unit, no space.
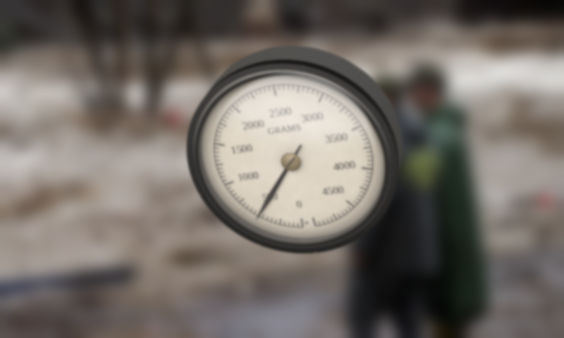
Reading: 500g
